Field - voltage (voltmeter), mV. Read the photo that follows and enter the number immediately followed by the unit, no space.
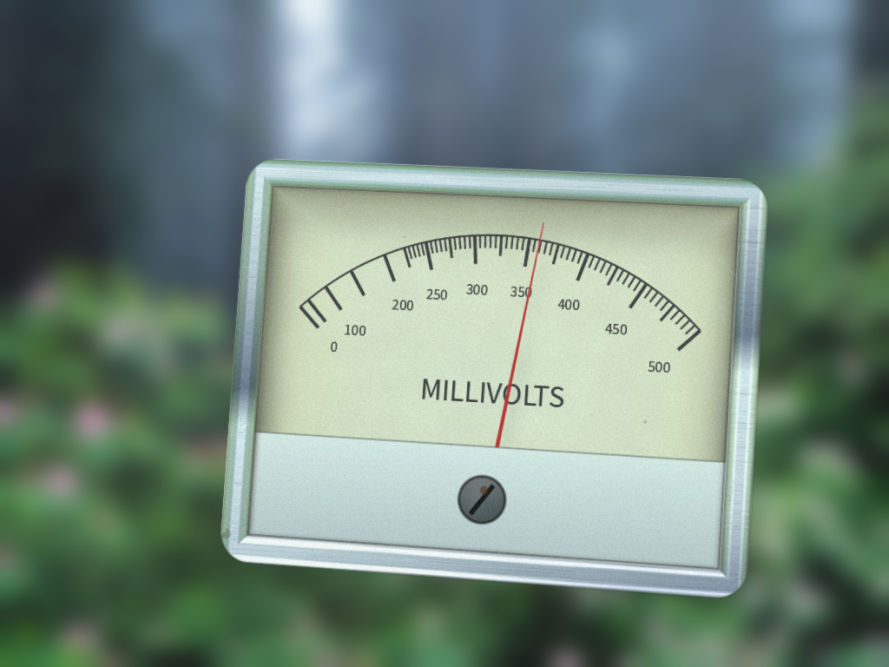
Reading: 360mV
